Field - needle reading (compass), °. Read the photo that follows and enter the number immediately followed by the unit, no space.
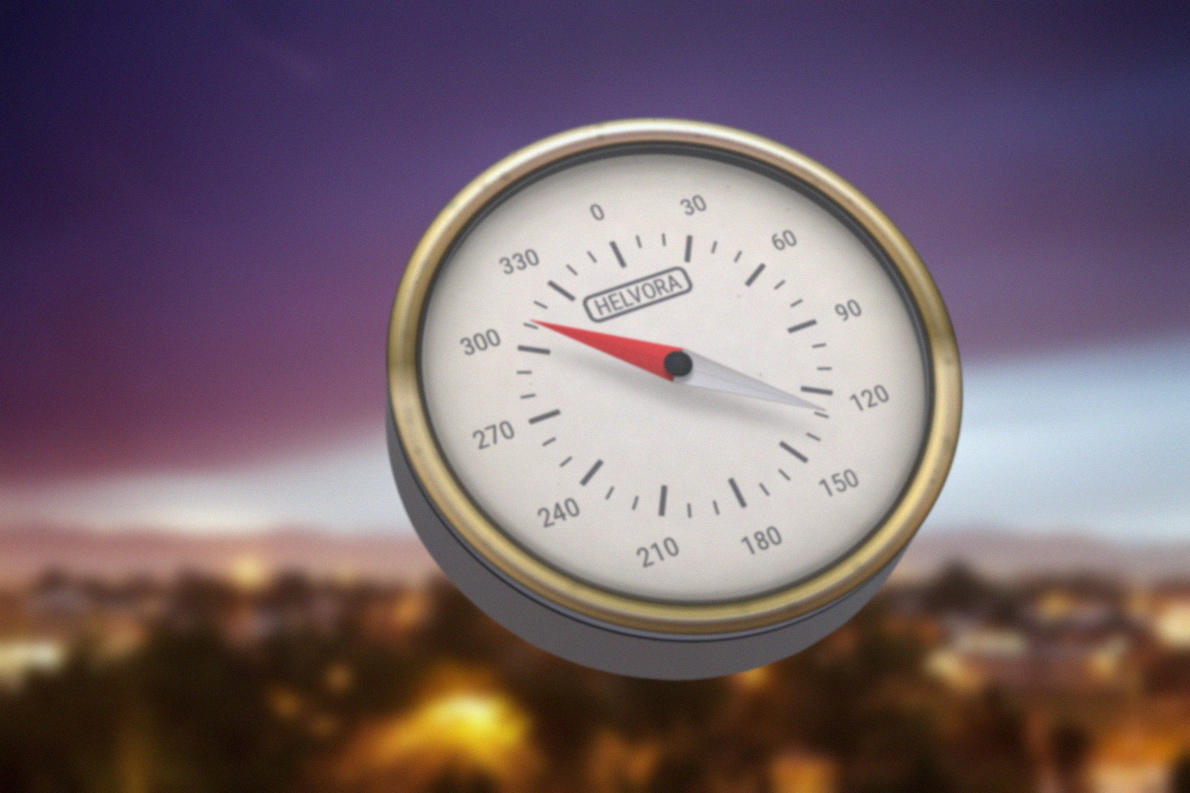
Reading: 310°
